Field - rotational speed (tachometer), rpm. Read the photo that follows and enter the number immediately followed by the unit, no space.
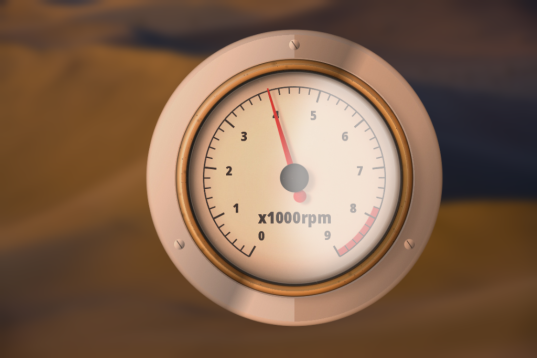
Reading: 4000rpm
